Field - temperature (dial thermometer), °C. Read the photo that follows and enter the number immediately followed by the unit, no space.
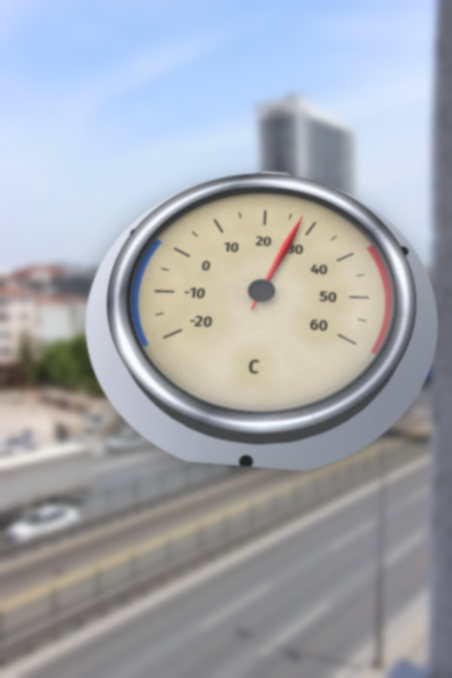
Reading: 27.5°C
